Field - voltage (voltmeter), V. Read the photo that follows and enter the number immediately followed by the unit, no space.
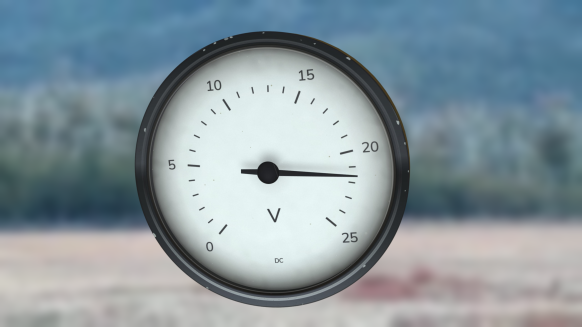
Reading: 21.5V
